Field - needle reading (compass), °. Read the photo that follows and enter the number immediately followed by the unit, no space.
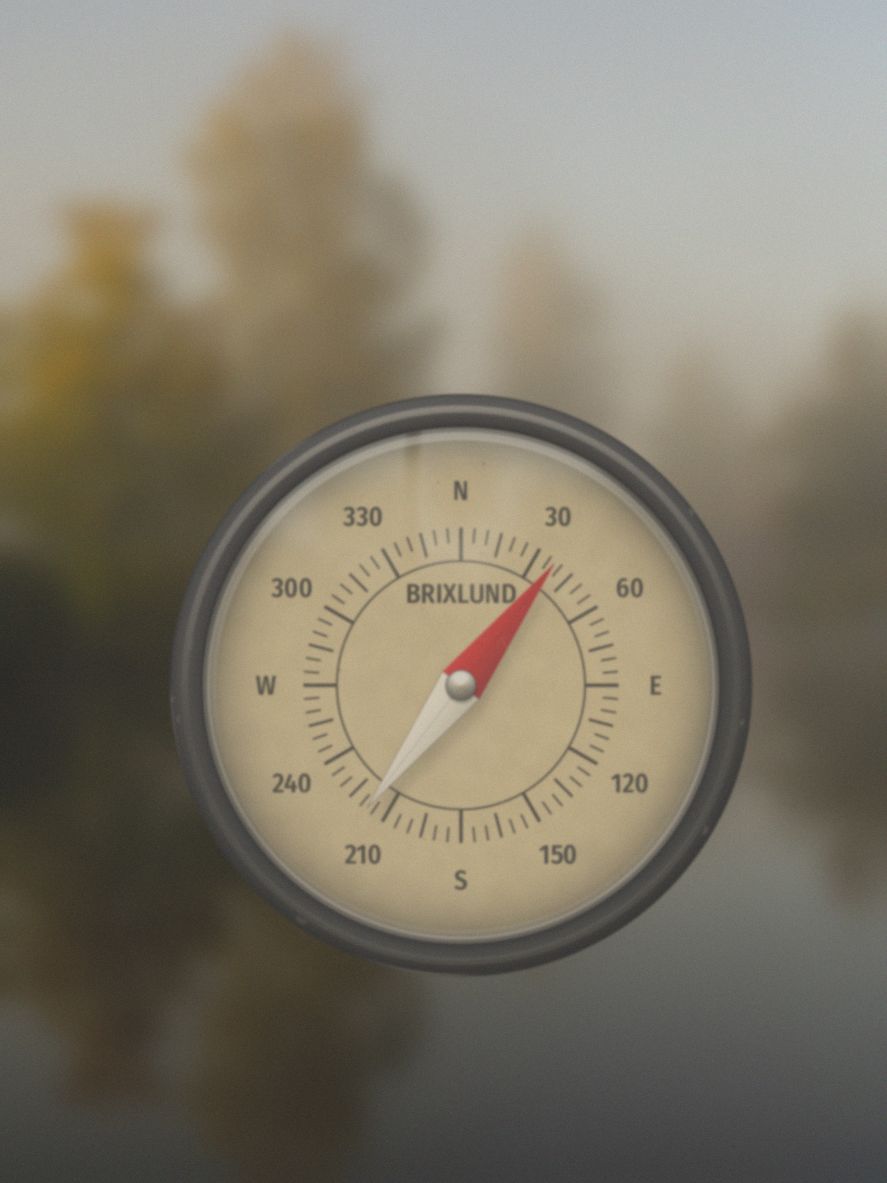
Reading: 37.5°
